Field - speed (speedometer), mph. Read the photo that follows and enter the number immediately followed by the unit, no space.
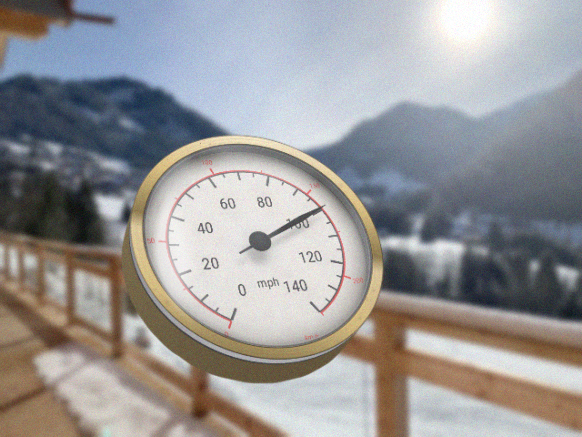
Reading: 100mph
